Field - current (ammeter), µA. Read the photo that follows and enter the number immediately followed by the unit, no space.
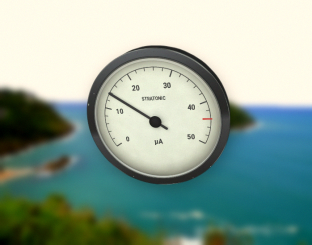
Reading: 14µA
